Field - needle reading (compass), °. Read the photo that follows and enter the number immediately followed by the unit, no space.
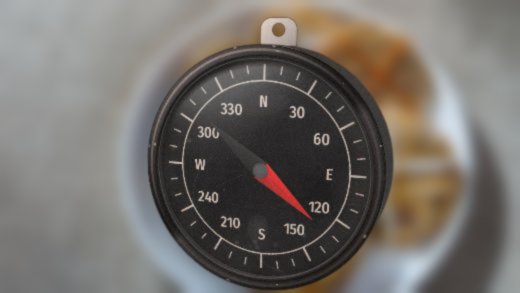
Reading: 130°
